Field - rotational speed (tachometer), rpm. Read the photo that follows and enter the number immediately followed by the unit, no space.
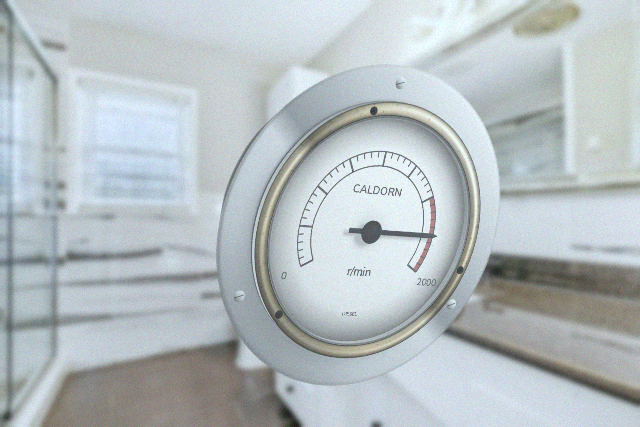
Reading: 1750rpm
